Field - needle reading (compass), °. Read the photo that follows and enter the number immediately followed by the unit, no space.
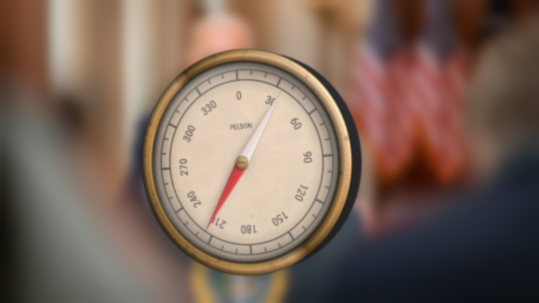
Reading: 215°
